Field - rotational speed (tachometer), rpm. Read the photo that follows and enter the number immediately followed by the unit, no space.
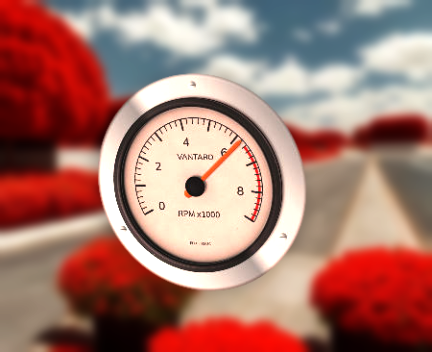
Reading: 6200rpm
